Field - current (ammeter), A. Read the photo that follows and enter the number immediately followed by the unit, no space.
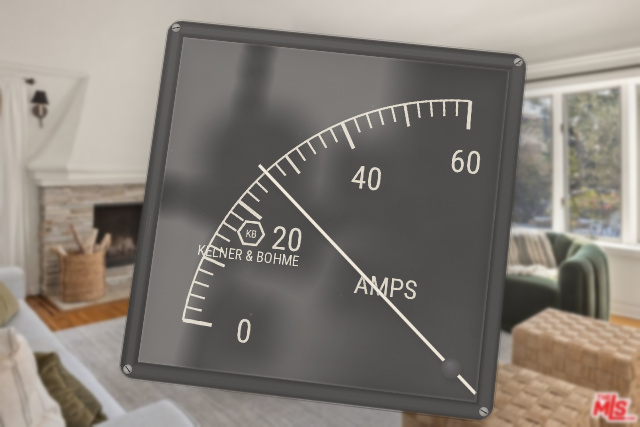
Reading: 26A
